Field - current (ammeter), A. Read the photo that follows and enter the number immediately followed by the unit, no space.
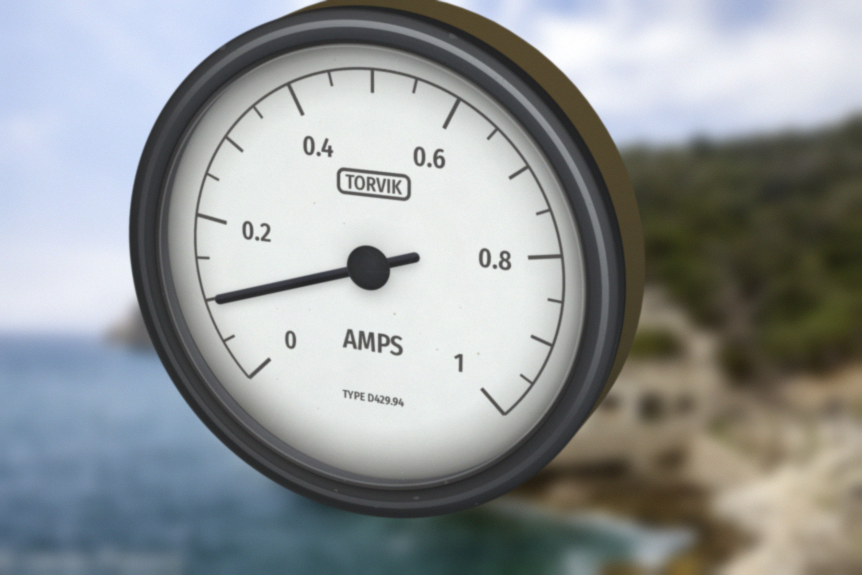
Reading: 0.1A
